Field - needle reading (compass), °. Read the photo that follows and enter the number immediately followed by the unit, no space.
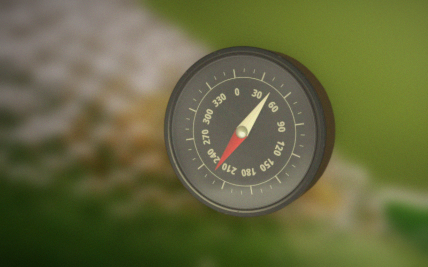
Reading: 225°
